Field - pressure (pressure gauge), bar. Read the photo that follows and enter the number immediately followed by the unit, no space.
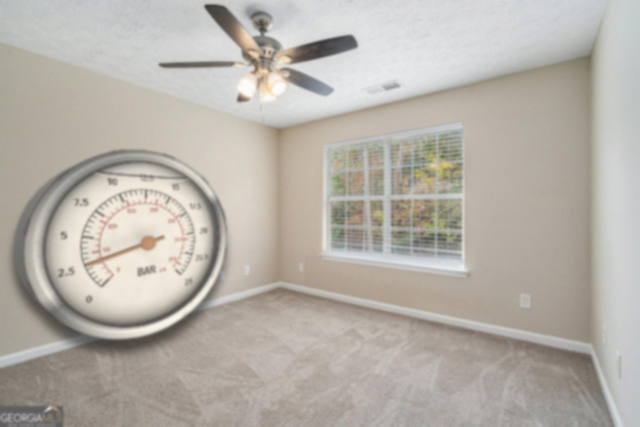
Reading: 2.5bar
